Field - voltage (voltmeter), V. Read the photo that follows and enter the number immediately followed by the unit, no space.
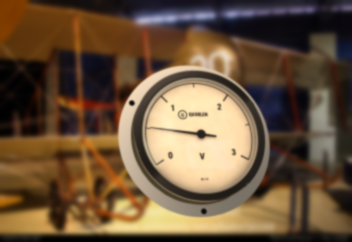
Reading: 0.5V
